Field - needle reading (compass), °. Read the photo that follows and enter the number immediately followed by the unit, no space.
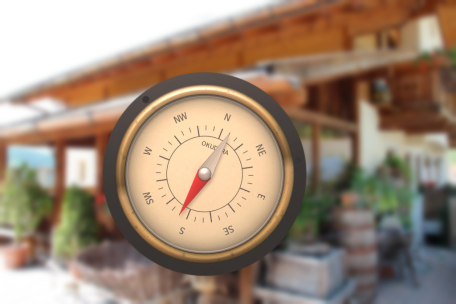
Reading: 190°
